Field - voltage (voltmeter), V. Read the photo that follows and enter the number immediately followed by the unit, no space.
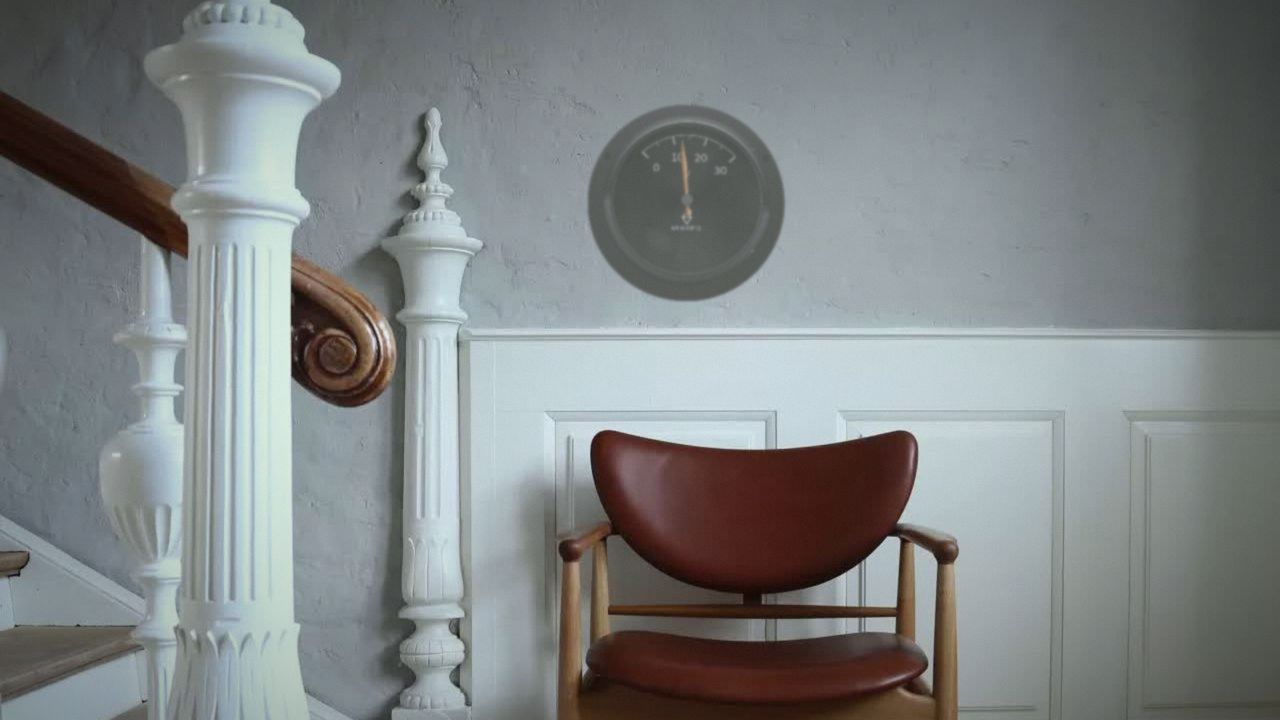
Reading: 12.5V
